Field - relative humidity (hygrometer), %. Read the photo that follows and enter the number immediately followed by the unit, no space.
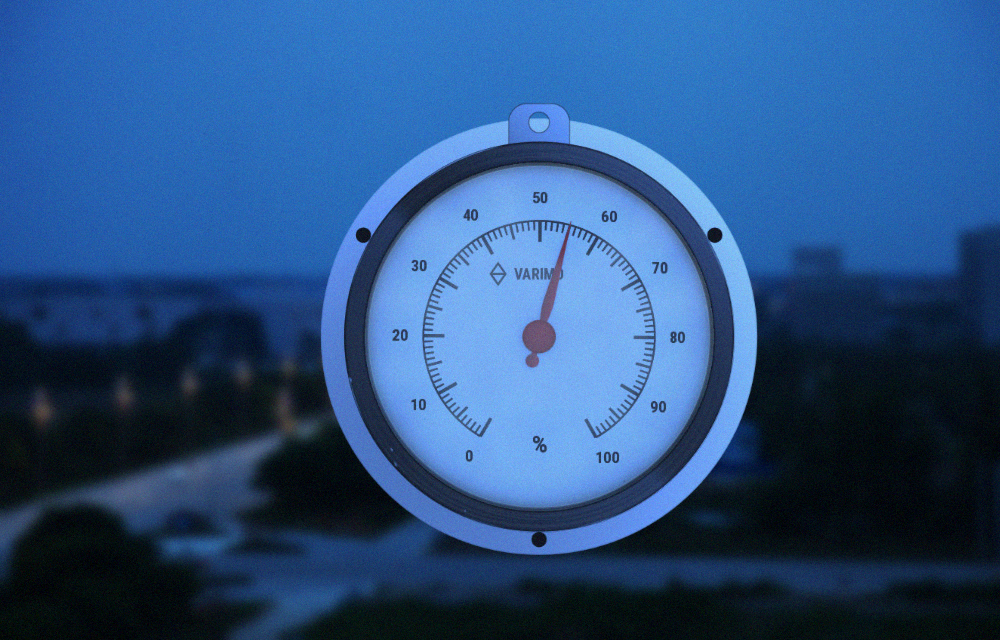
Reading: 55%
